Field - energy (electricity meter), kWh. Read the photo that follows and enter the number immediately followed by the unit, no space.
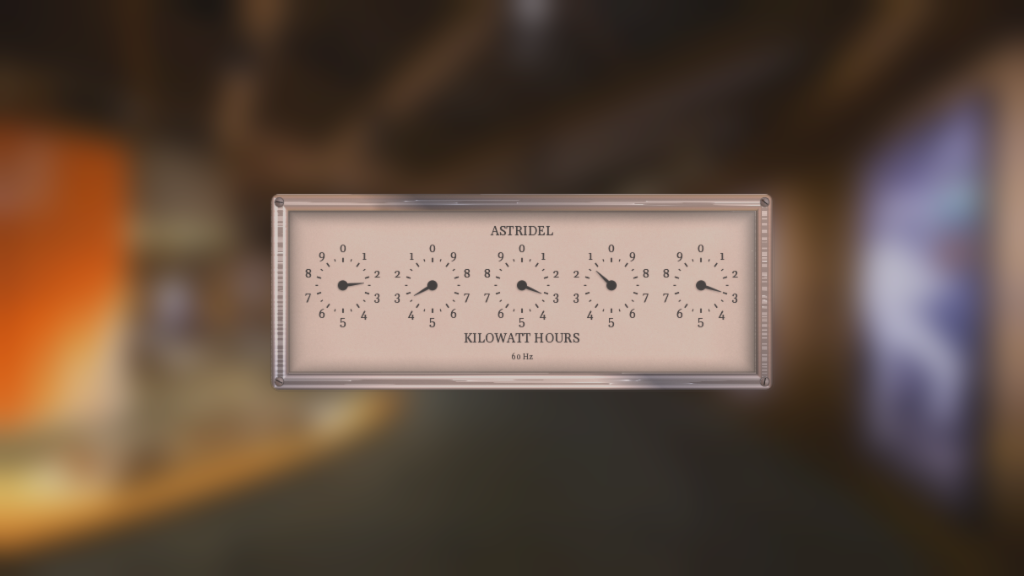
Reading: 23313kWh
